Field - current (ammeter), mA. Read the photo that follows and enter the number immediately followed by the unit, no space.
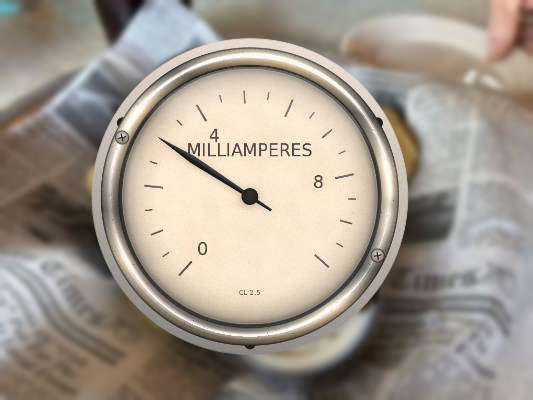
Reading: 3mA
